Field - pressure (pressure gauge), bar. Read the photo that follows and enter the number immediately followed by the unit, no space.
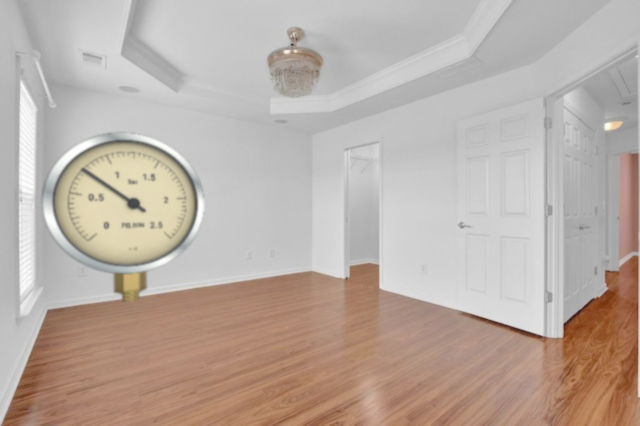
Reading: 0.75bar
